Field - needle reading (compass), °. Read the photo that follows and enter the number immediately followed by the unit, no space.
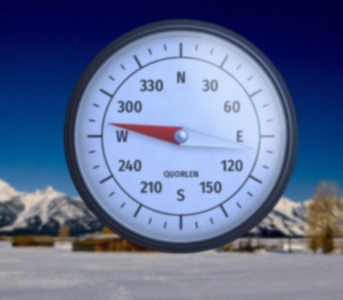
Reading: 280°
